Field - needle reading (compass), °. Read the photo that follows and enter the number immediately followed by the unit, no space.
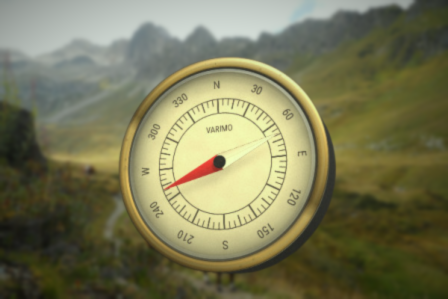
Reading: 250°
